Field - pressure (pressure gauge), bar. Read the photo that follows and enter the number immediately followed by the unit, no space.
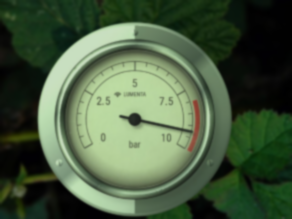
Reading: 9.25bar
